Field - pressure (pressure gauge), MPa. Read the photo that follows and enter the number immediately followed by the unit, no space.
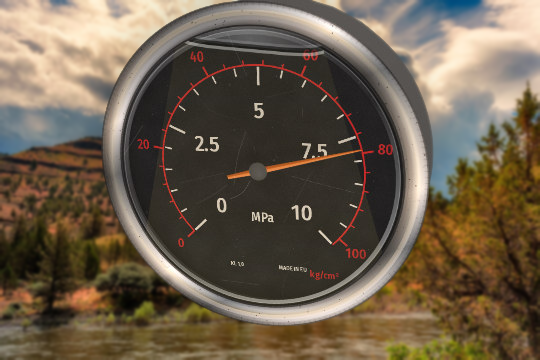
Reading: 7.75MPa
